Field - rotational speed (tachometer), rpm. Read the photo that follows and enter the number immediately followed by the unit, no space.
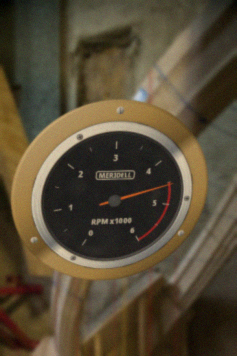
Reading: 4500rpm
